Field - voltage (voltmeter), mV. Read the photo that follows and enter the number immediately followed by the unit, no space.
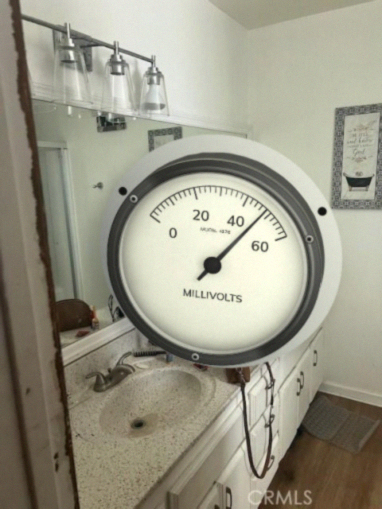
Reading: 48mV
